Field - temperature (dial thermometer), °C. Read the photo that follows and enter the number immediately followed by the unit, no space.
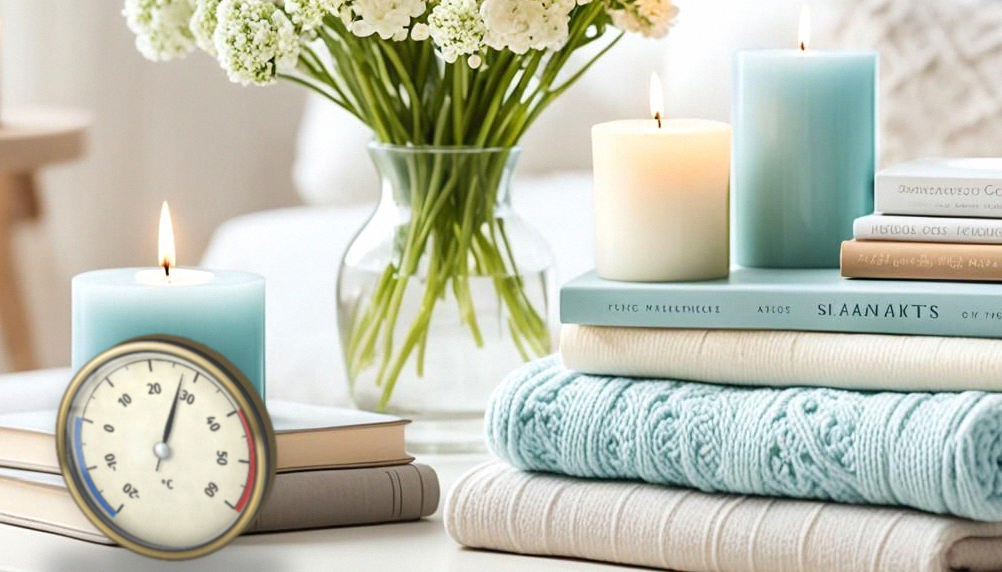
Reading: 27.5°C
